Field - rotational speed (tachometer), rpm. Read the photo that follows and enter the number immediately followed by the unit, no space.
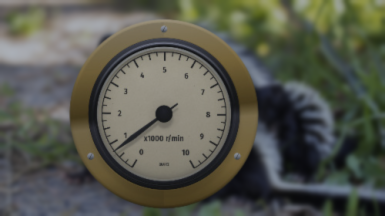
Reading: 750rpm
